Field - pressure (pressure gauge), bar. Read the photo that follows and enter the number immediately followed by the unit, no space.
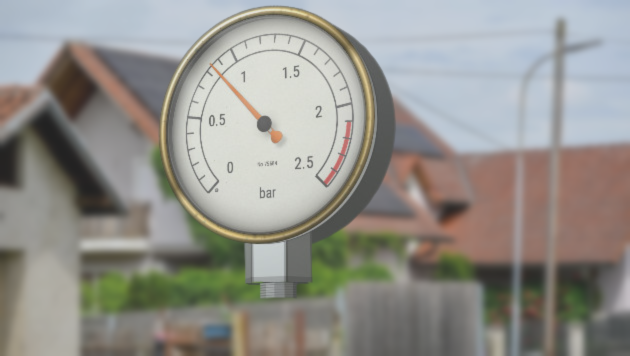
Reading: 0.85bar
